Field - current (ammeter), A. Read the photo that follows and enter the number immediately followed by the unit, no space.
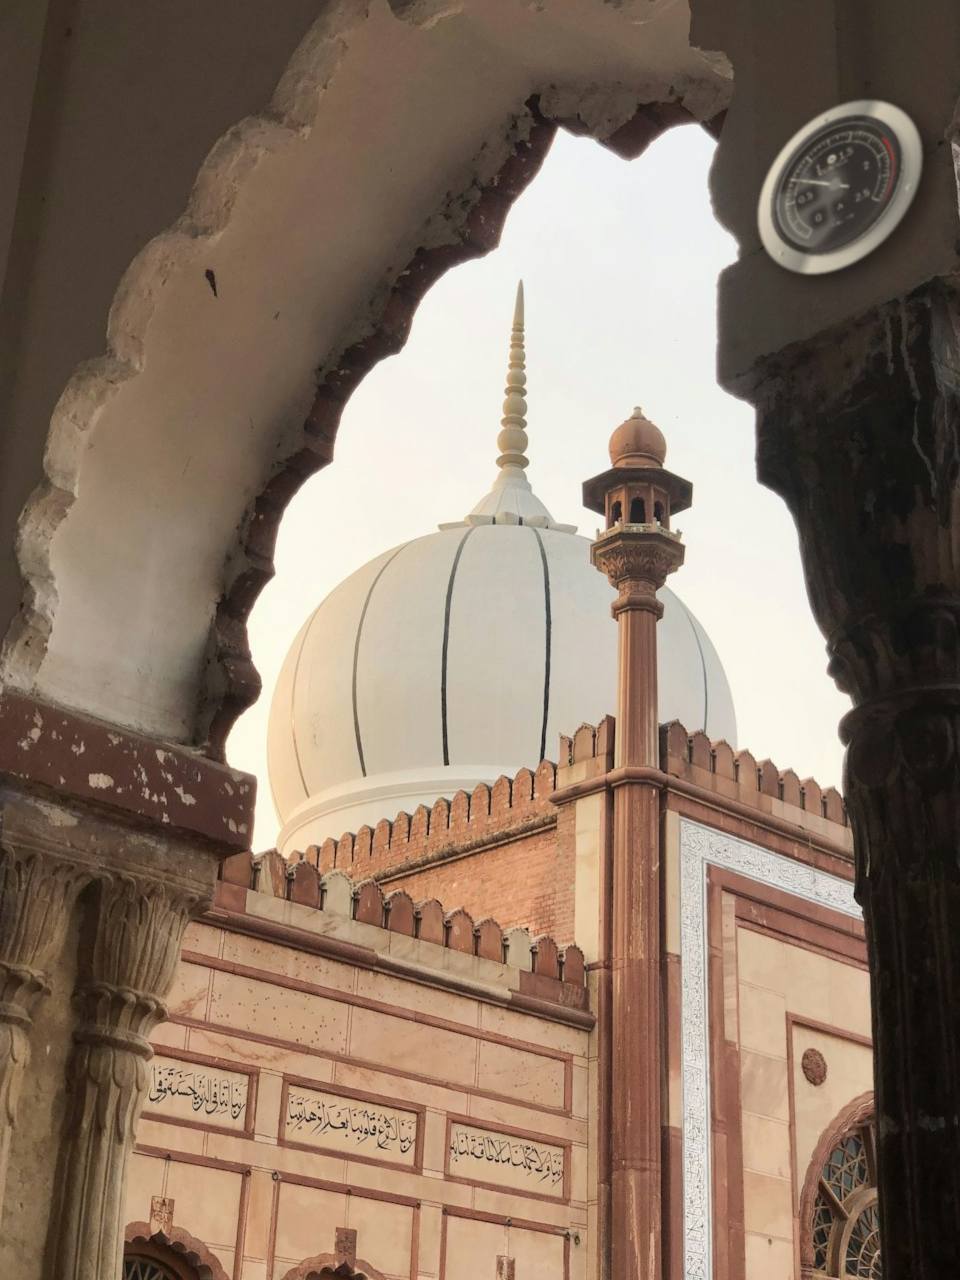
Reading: 0.75A
